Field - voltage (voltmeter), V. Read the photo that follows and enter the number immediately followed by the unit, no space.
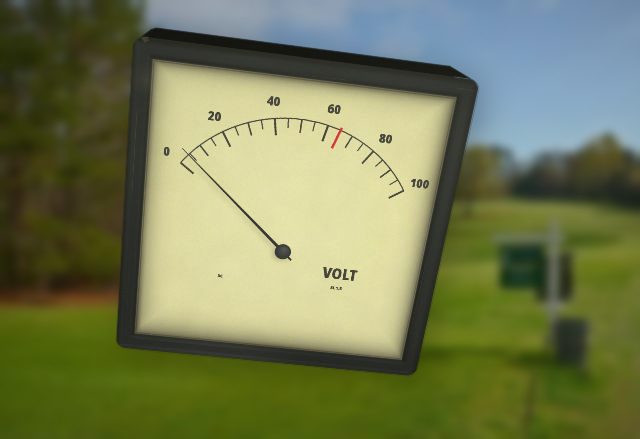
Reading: 5V
